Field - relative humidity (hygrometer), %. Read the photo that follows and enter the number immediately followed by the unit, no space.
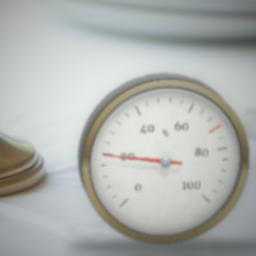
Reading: 20%
